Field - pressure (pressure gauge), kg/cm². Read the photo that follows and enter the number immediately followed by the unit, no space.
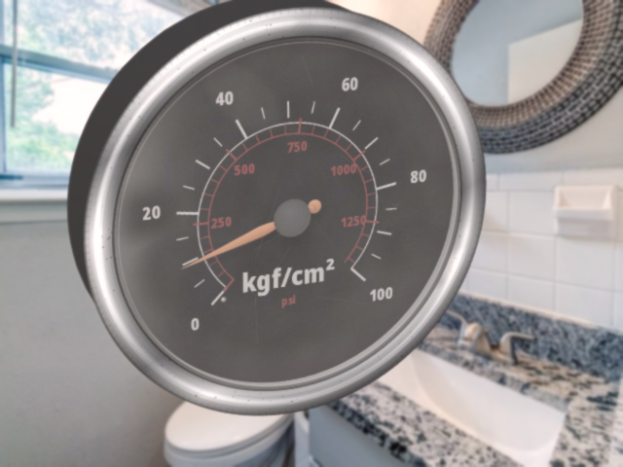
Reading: 10kg/cm²
